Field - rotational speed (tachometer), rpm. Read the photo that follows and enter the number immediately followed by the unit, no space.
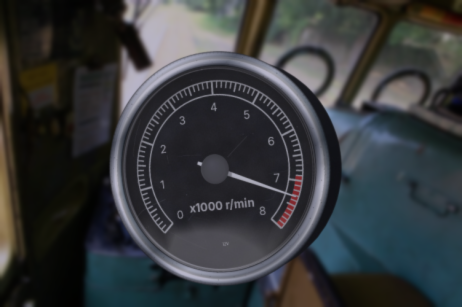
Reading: 7300rpm
